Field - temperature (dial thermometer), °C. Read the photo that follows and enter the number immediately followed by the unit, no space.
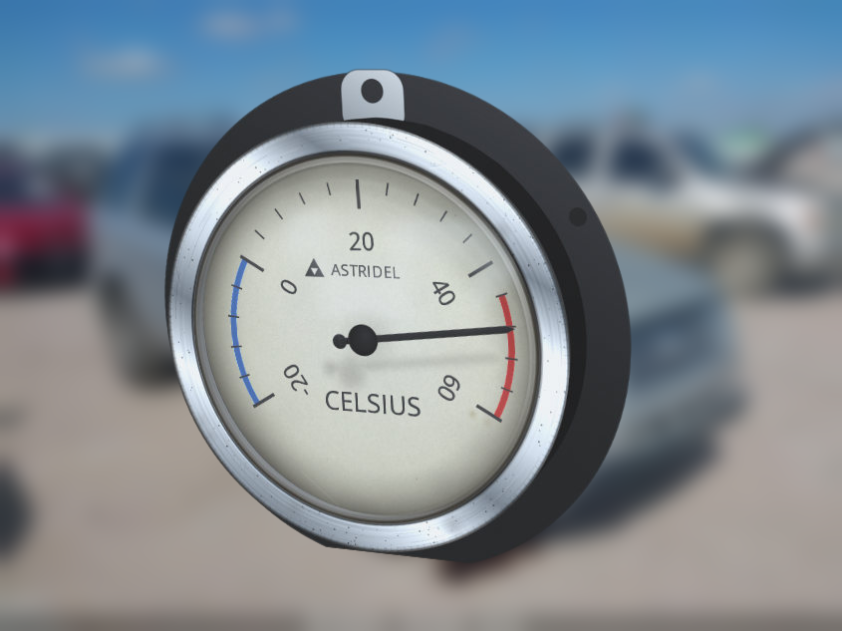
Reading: 48°C
